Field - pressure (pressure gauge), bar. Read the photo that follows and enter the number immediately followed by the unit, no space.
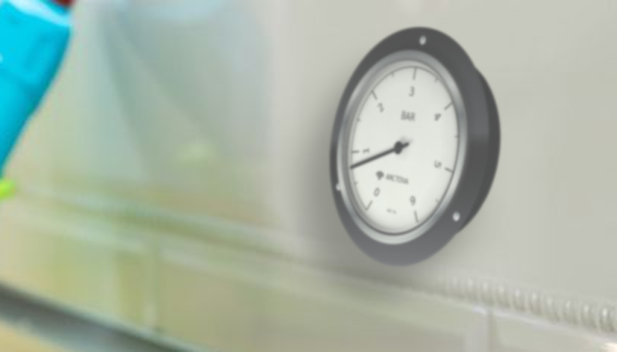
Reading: 0.75bar
